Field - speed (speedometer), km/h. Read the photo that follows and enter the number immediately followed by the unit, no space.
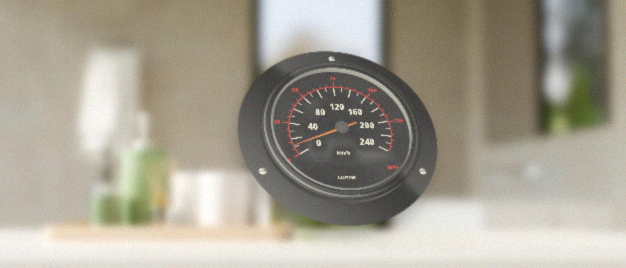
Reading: 10km/h
